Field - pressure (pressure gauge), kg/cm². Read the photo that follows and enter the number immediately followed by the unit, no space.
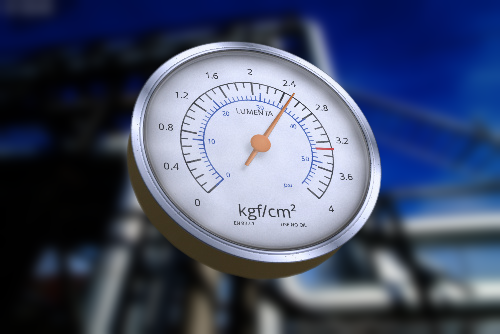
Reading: 2.5kg/cm²
